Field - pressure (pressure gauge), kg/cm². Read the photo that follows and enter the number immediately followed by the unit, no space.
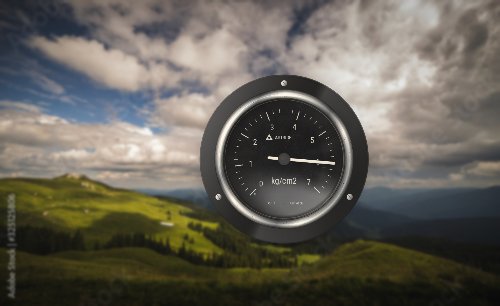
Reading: 6kg/cm²
